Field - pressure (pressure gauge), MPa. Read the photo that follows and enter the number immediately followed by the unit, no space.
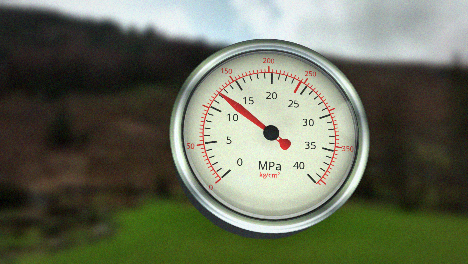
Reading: 12MPa
